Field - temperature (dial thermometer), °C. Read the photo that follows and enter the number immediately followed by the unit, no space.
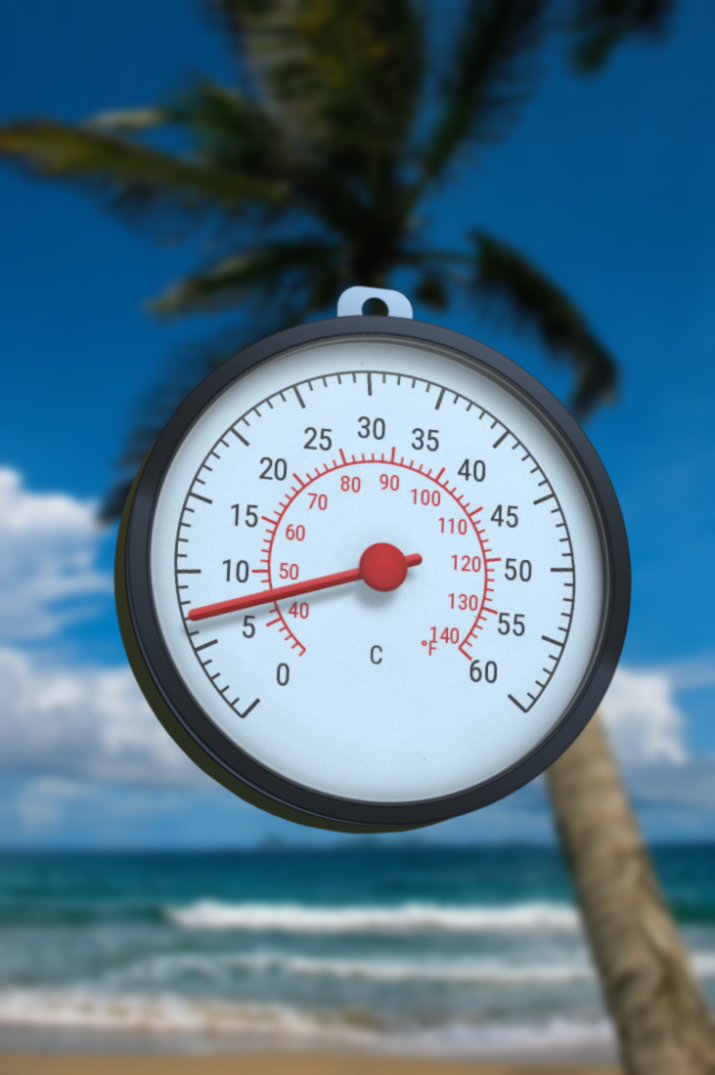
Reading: 7°C
